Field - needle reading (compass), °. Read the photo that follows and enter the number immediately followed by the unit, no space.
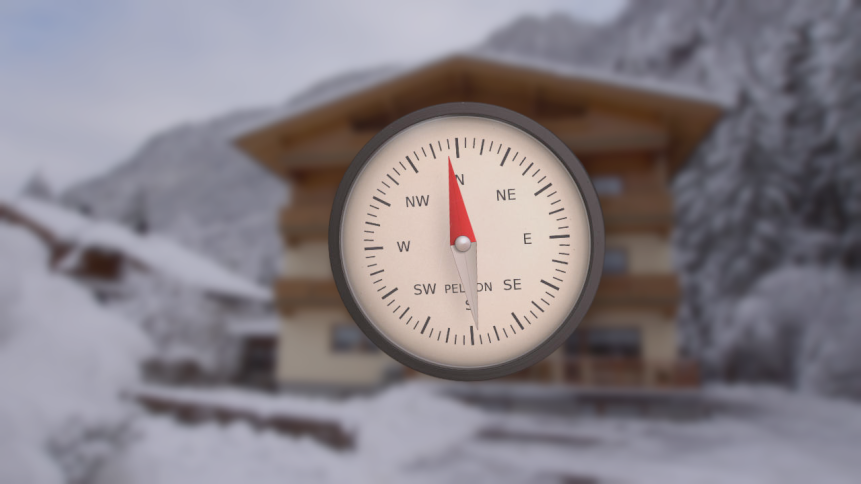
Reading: 355°
